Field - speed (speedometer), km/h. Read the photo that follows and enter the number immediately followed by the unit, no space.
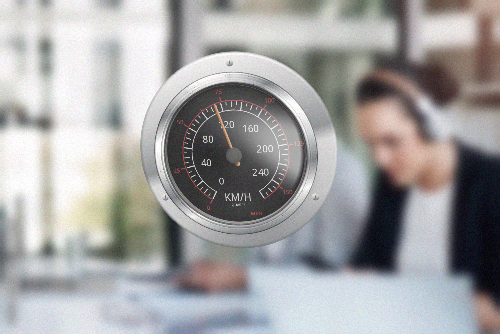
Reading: 115km/h
